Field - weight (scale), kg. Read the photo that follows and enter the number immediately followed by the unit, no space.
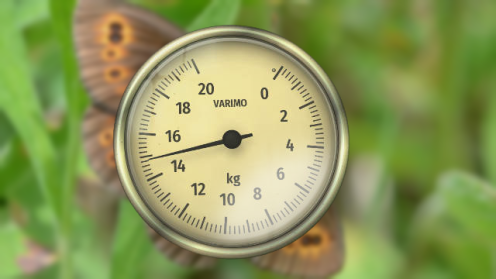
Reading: 14.8kg
